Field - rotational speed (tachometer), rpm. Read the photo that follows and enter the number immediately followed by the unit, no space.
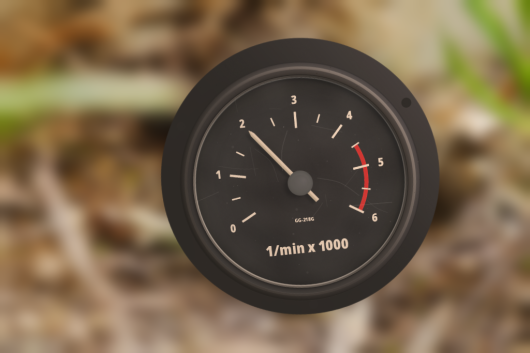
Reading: 2000rpm
